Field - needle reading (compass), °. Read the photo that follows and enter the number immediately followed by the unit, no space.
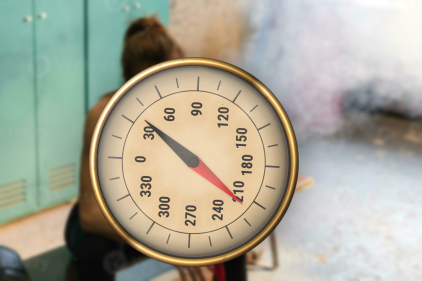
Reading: 217.5°
